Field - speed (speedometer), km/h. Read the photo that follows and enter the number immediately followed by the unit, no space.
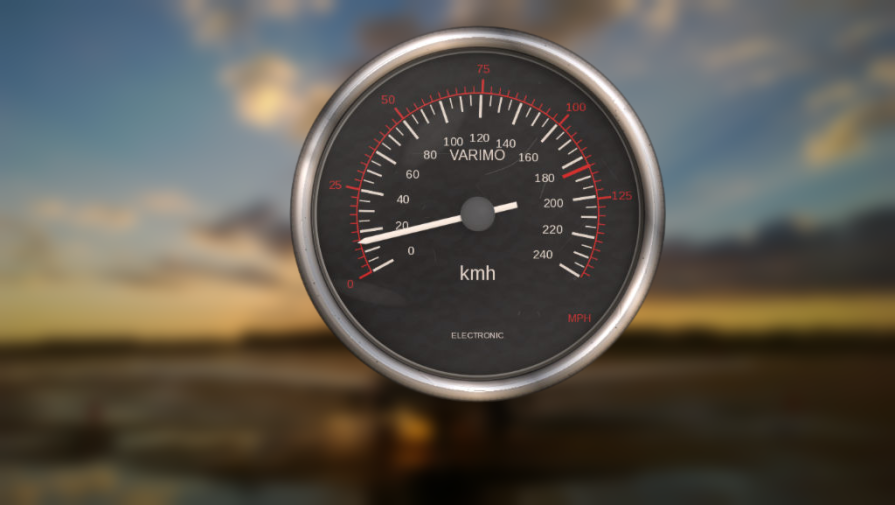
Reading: 15km/h
